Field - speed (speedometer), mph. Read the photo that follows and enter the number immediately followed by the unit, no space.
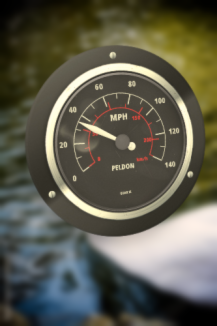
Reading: 35mph
